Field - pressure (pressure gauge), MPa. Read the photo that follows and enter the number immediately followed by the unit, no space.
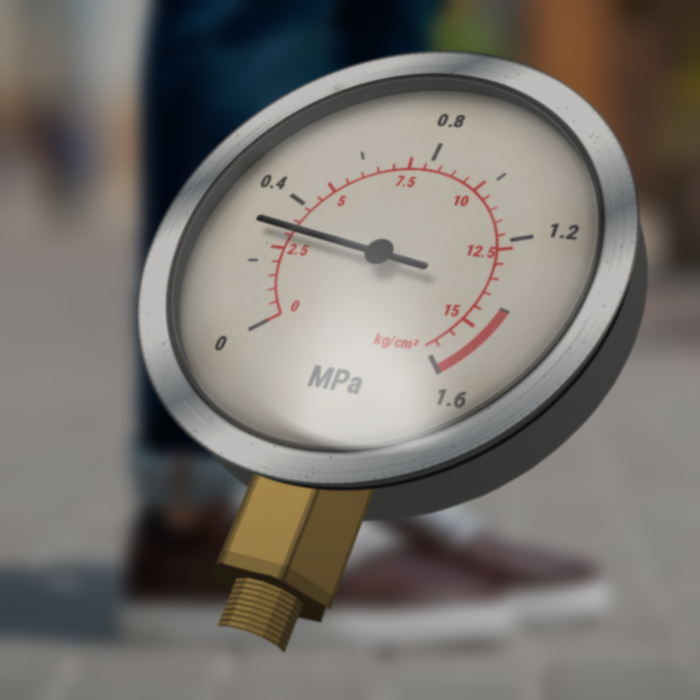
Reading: 0.3MPa
